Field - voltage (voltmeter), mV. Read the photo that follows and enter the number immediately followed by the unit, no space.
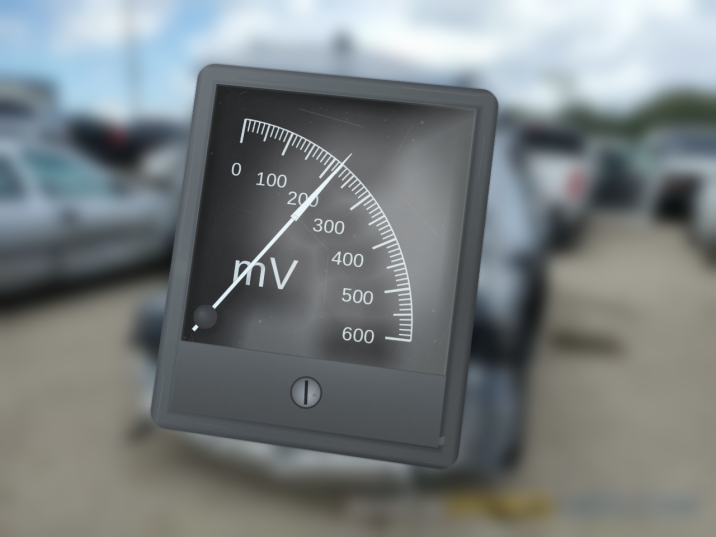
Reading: 220mV
